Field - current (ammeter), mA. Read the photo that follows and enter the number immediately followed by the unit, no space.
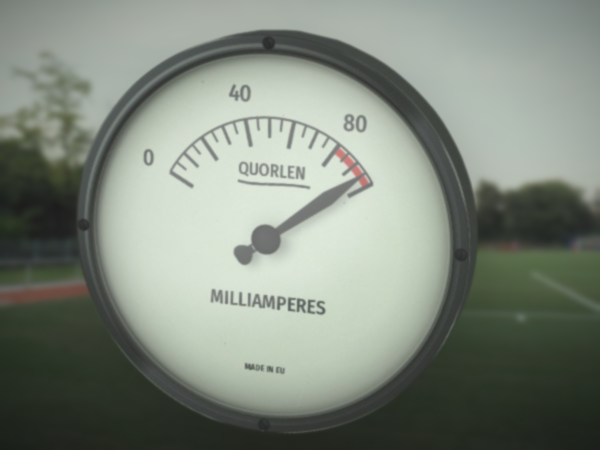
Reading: 95mA
